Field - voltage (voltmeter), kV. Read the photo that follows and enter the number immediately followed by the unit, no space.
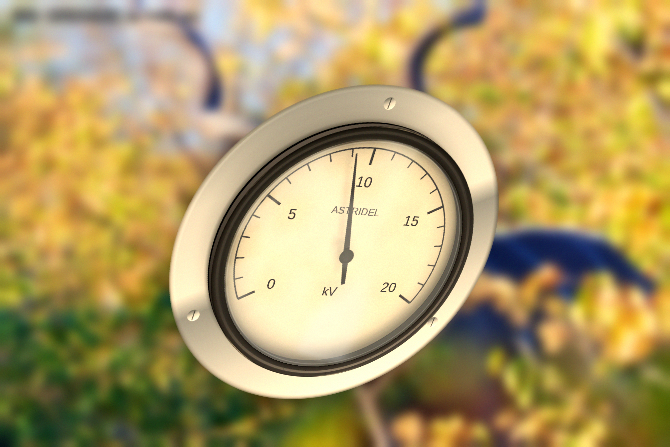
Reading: 9kV
